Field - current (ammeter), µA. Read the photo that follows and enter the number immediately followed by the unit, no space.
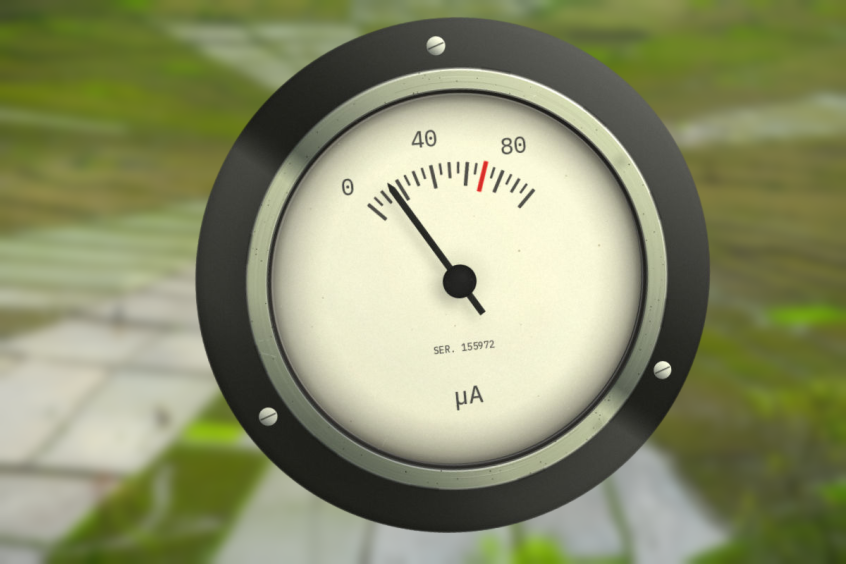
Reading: 15µA
